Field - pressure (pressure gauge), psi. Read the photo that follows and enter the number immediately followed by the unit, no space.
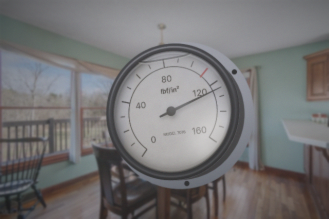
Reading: 125psi
